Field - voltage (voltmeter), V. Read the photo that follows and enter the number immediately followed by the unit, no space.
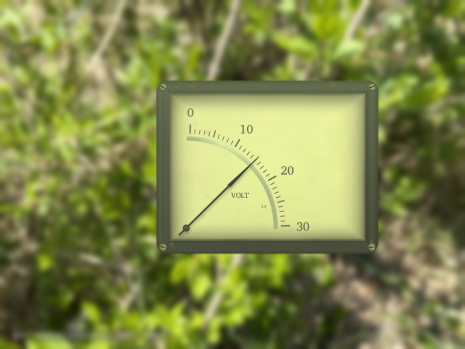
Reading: 15V
